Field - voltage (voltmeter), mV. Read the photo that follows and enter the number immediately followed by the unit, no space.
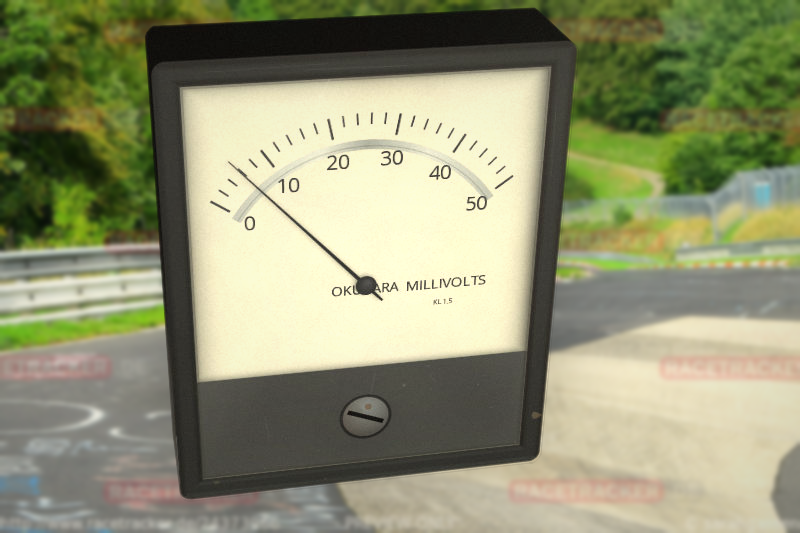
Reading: 6mV
